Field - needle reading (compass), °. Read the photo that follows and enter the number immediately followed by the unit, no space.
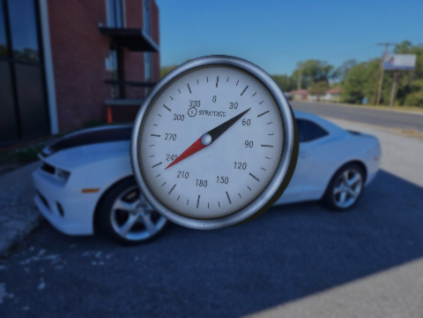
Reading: 230°
